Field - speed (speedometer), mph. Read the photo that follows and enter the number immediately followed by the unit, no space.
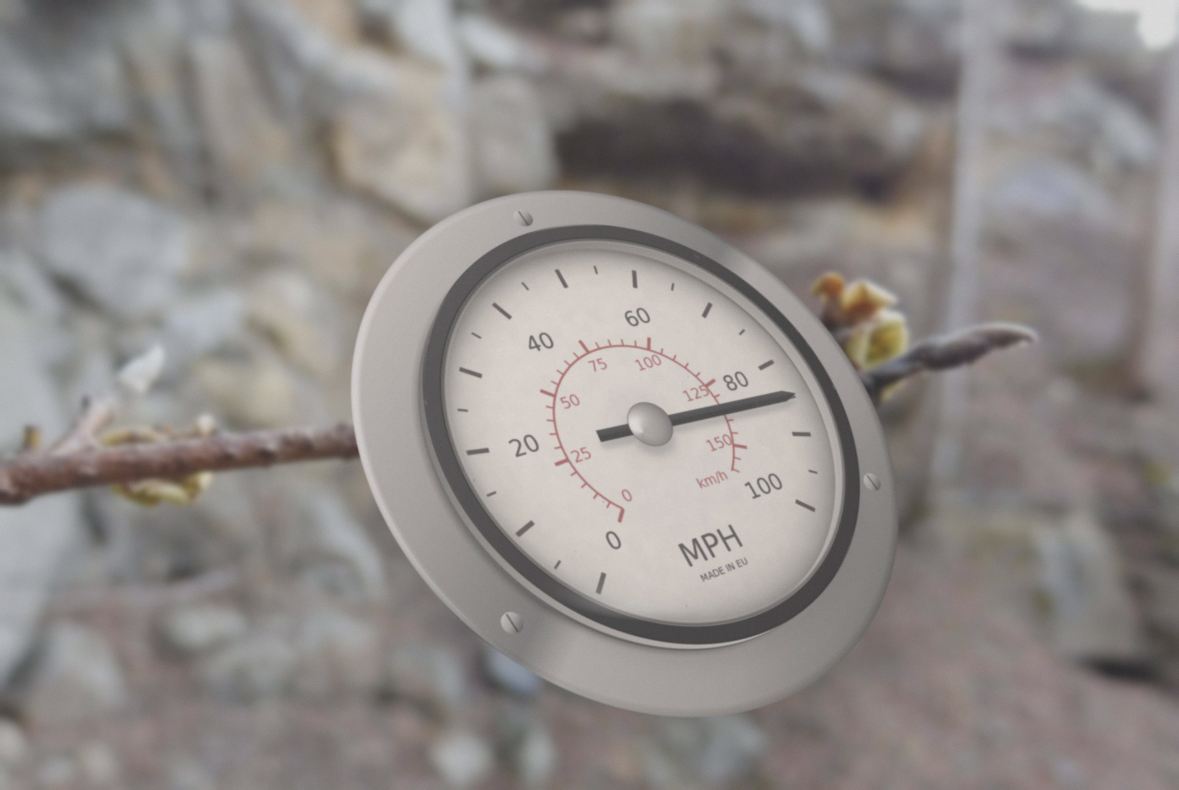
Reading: 85mph
